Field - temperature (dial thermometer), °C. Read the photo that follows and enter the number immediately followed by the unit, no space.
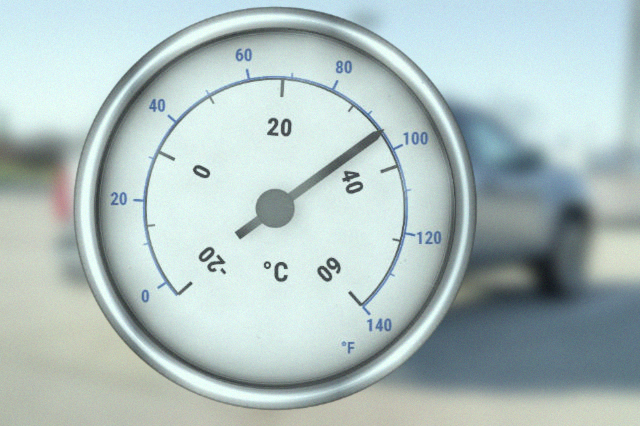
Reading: 35°C
